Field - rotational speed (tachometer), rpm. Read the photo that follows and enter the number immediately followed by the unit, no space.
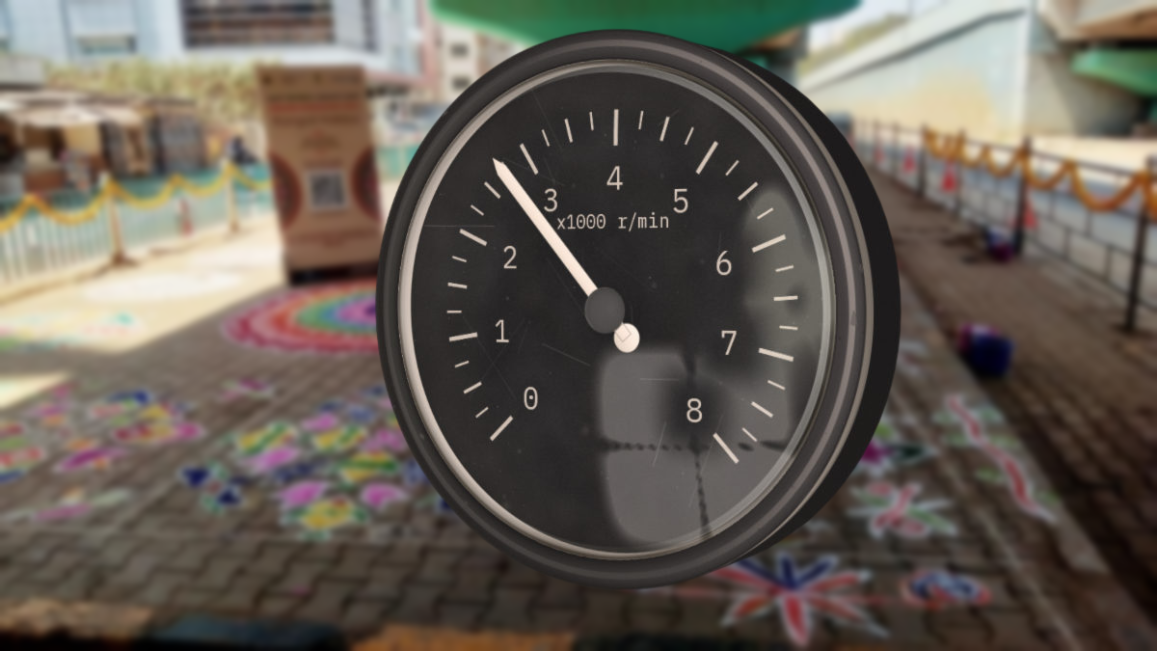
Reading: 2750rpm
